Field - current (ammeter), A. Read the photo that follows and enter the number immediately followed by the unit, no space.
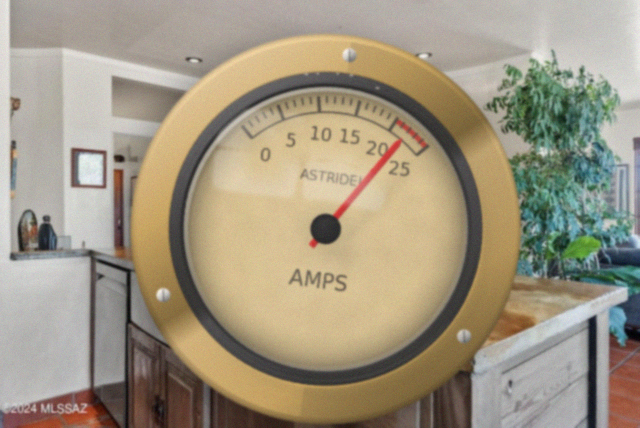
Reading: 22A
